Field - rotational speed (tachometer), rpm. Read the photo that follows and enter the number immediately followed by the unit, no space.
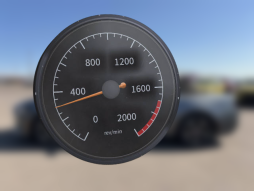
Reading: 300rpm
